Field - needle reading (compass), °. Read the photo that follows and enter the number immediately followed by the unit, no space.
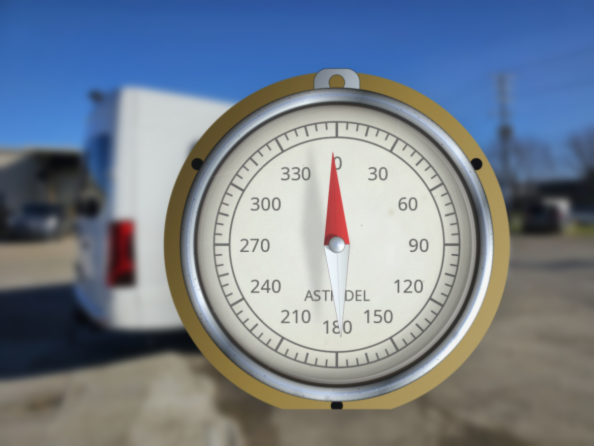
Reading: 357.5°
